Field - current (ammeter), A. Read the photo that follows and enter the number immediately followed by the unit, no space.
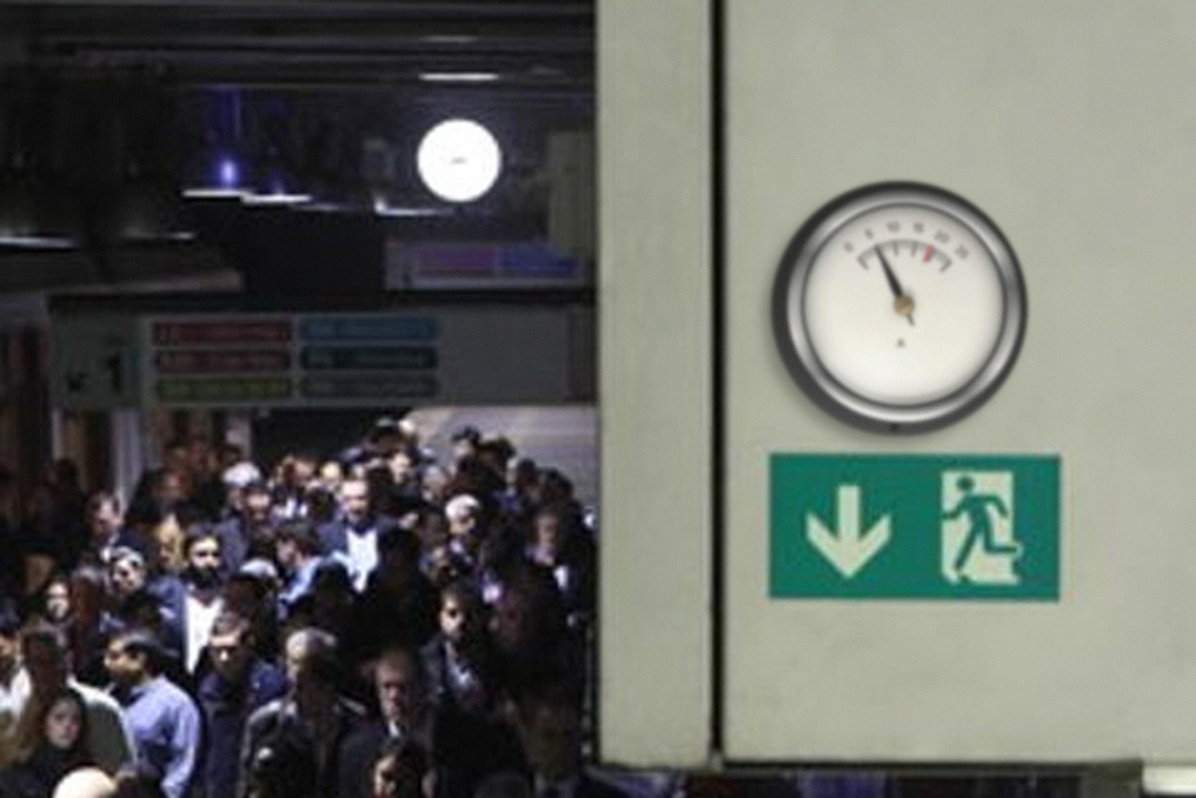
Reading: 5A
